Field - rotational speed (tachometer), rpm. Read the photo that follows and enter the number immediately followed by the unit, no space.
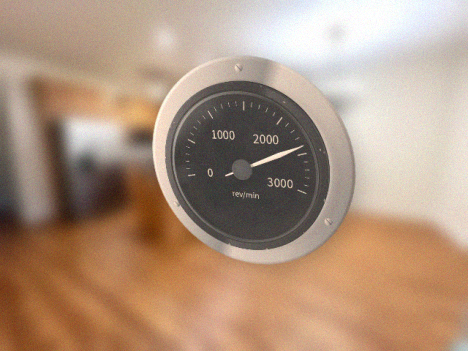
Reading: 2400rpm
